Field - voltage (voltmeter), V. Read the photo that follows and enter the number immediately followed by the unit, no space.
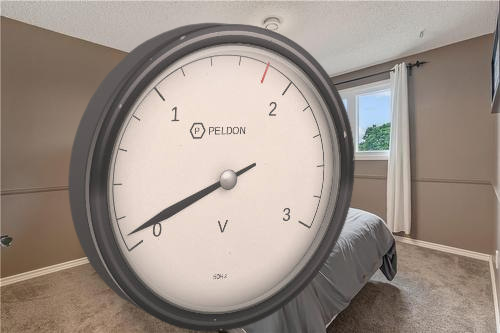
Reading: 0.1V
